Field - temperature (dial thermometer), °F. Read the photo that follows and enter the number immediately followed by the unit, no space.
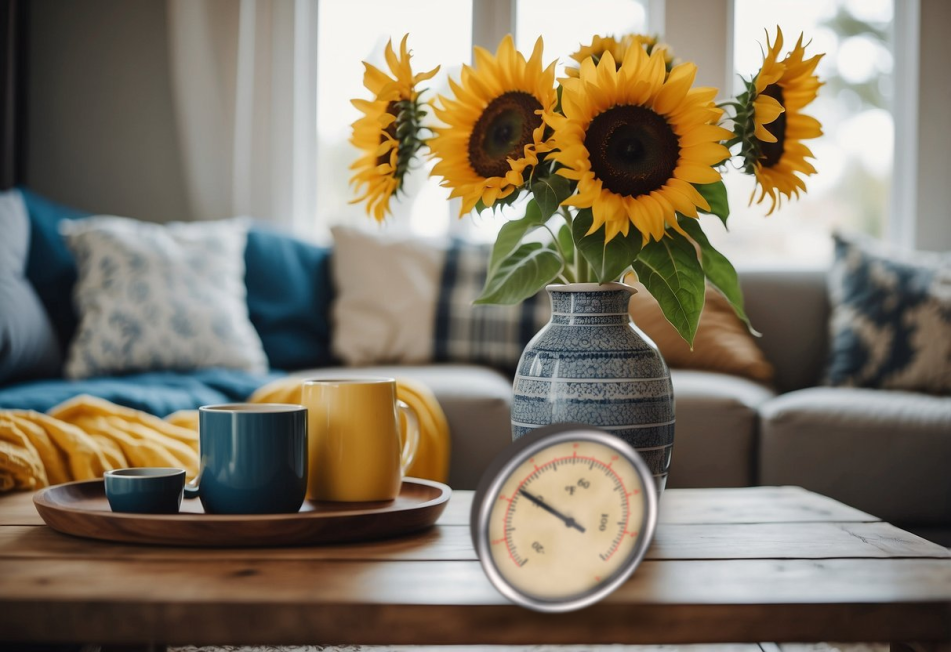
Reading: 20°F
